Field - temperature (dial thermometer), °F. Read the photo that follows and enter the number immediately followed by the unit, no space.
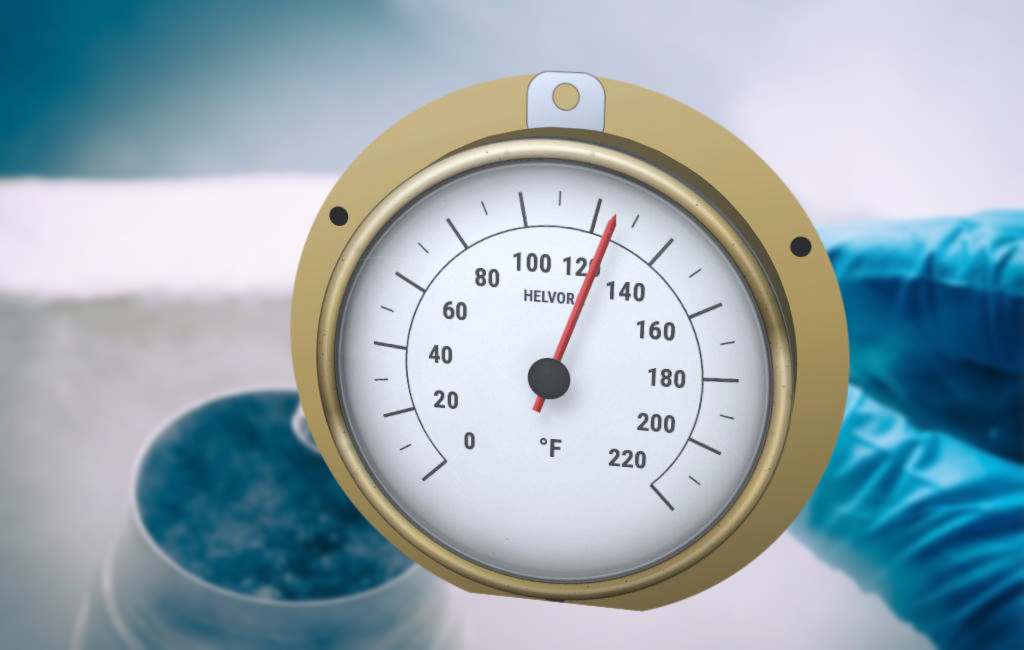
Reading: 125°F
